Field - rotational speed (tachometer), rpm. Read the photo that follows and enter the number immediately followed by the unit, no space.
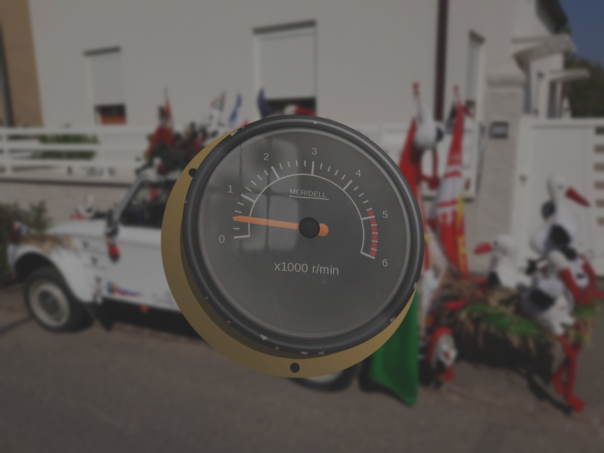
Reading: 400rpm
